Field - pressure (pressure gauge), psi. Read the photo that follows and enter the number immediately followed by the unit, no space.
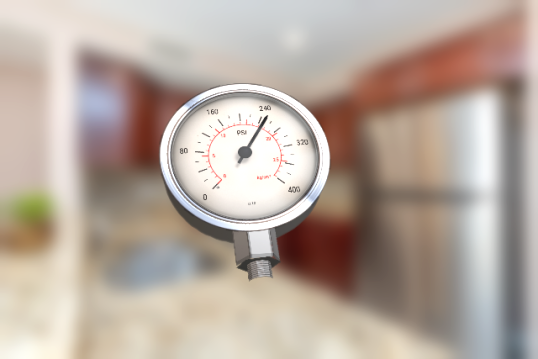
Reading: 250psi
